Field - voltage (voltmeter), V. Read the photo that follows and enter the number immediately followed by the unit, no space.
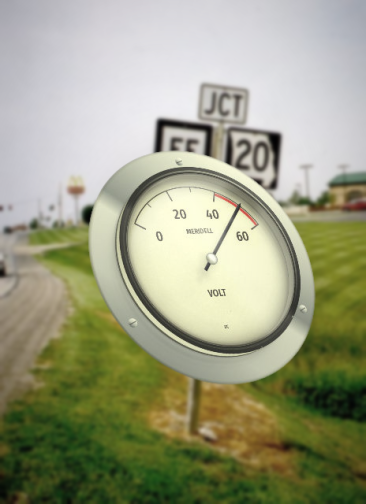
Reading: 50V
